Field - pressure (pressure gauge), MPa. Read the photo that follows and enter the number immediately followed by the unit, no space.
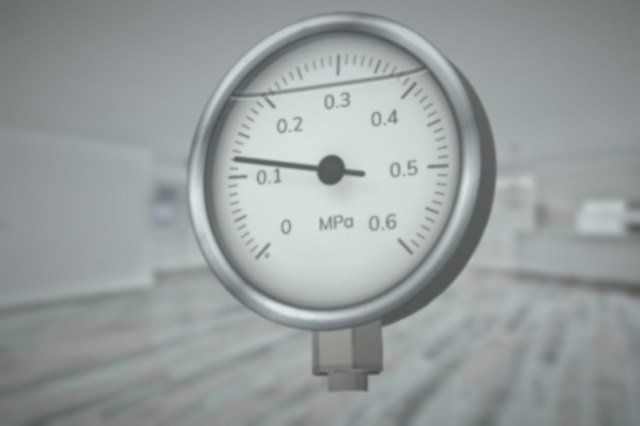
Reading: 0.12MPa
